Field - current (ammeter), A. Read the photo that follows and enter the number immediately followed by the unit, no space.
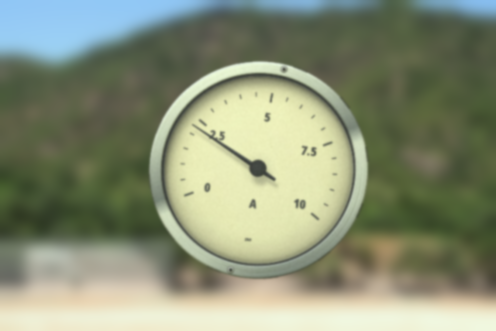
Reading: 2.25A
